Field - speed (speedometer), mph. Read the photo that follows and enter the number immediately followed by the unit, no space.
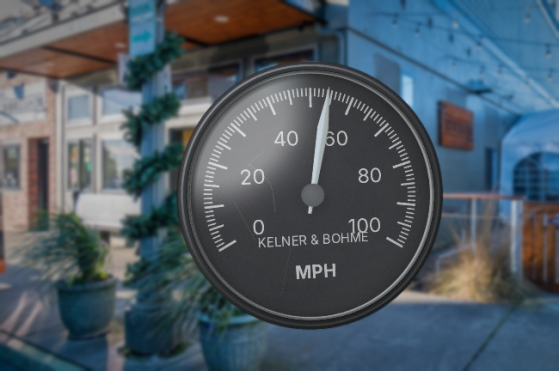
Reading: 54mph
